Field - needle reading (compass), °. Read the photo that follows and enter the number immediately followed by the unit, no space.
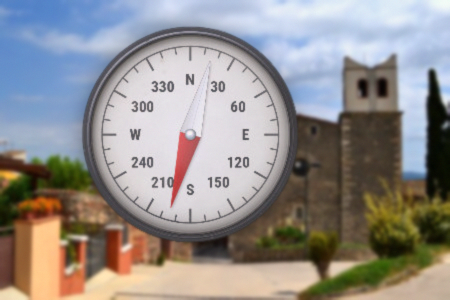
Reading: 195°
